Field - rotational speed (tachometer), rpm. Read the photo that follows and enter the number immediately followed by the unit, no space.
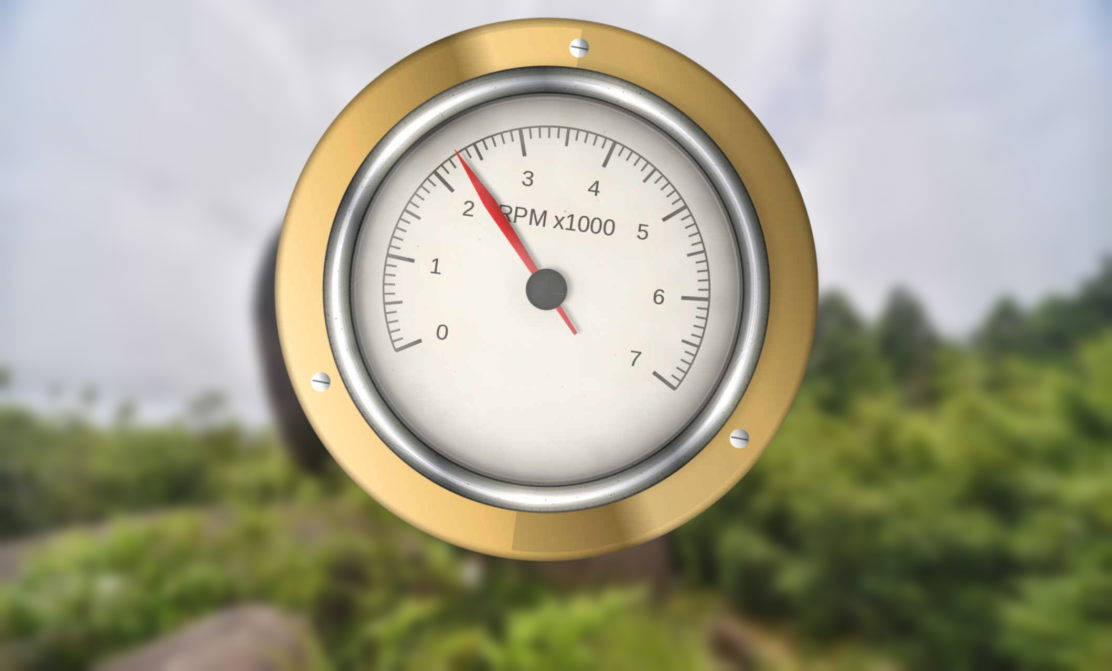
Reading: 2300rpm
